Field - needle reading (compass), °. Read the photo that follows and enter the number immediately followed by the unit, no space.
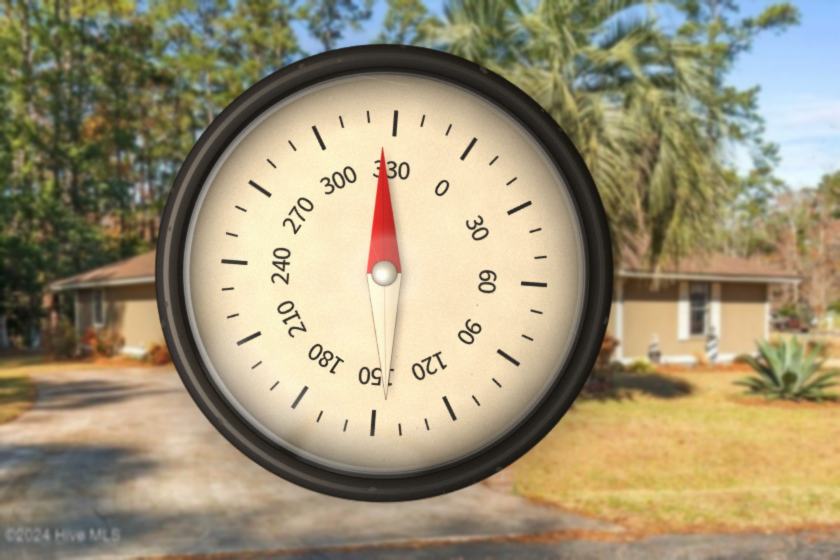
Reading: 325°
